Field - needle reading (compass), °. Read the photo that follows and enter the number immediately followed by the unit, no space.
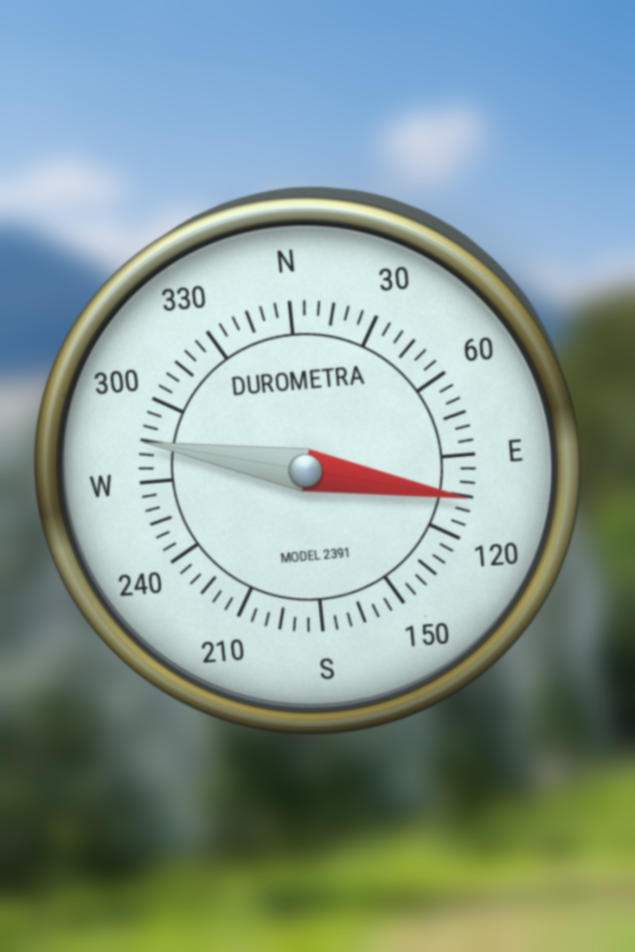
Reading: 105°
